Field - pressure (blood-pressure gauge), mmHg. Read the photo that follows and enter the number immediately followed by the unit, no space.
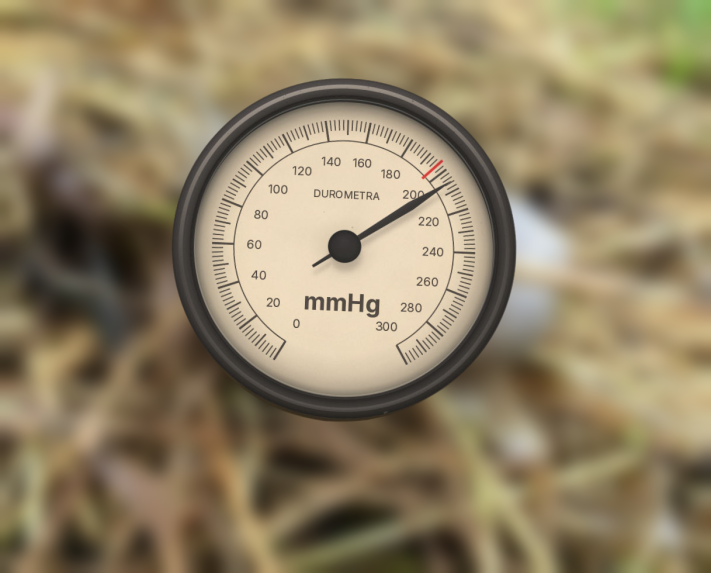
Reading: 206mmHg
